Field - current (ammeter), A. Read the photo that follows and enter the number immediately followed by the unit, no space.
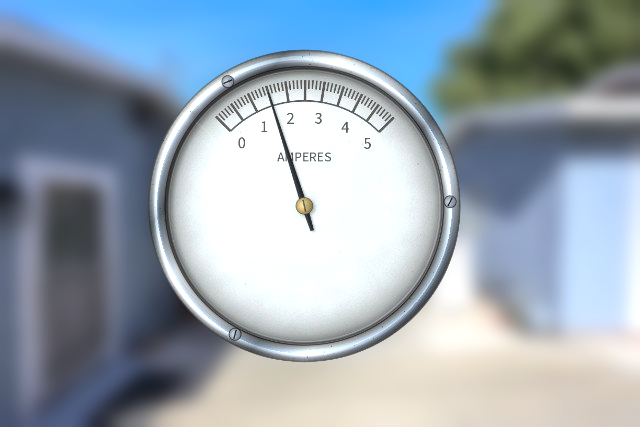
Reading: 1.5A
